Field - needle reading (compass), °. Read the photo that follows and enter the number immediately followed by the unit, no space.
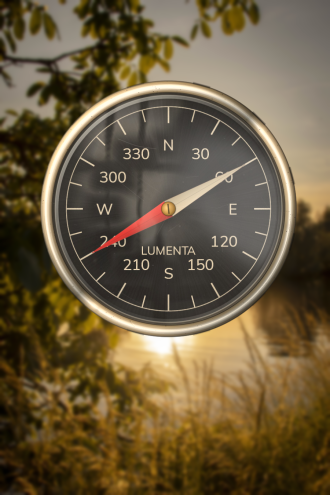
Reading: 240°
